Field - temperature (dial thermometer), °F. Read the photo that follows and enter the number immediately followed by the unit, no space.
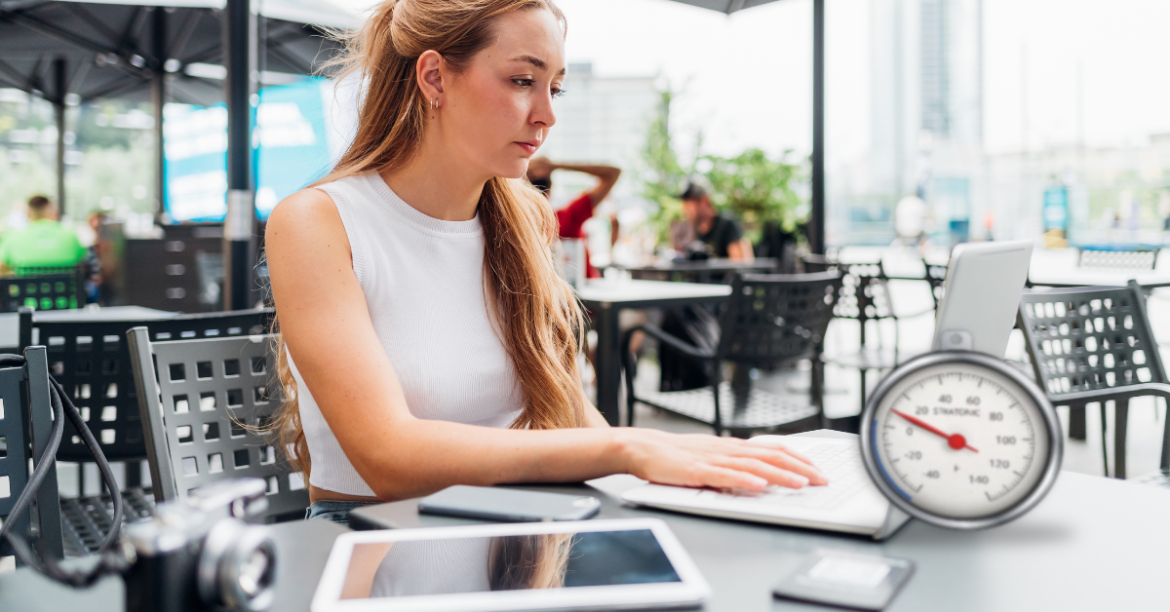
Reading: 10°F
